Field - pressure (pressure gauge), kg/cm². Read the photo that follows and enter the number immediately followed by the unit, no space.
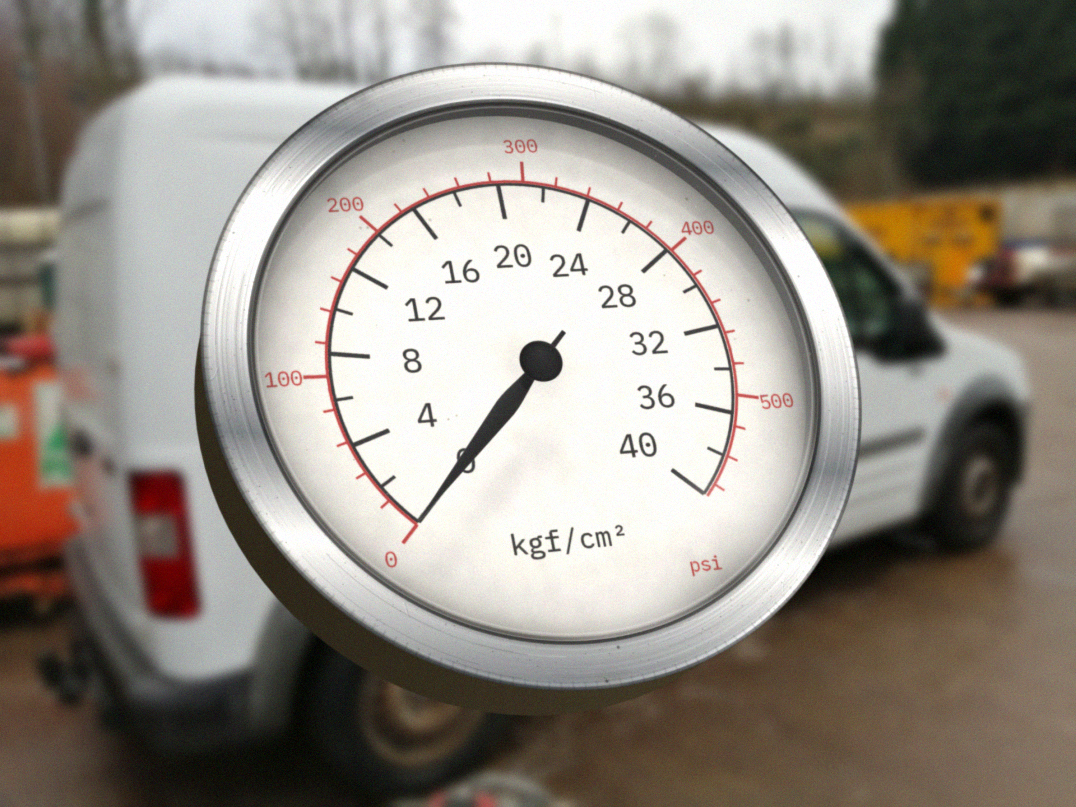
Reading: 0kg/cm²
